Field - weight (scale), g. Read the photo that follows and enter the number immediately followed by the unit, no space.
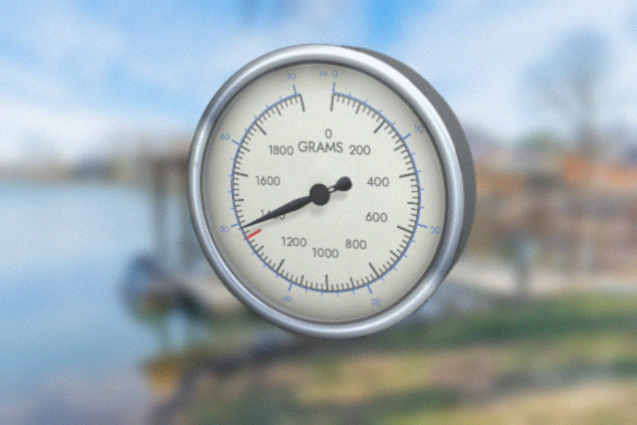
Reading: 1400g
